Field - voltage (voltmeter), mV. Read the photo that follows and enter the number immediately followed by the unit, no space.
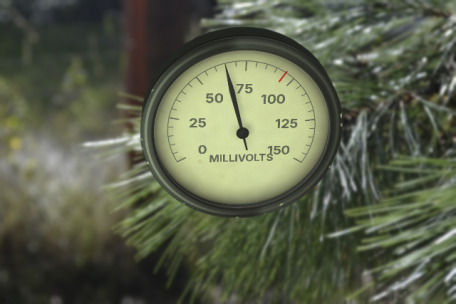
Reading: 65mV
